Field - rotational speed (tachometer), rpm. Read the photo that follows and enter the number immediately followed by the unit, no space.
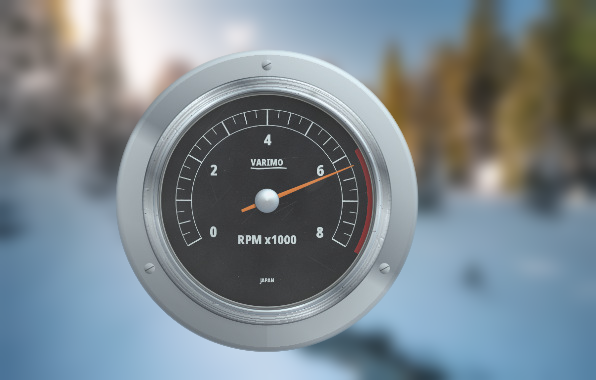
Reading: 6250rpm
